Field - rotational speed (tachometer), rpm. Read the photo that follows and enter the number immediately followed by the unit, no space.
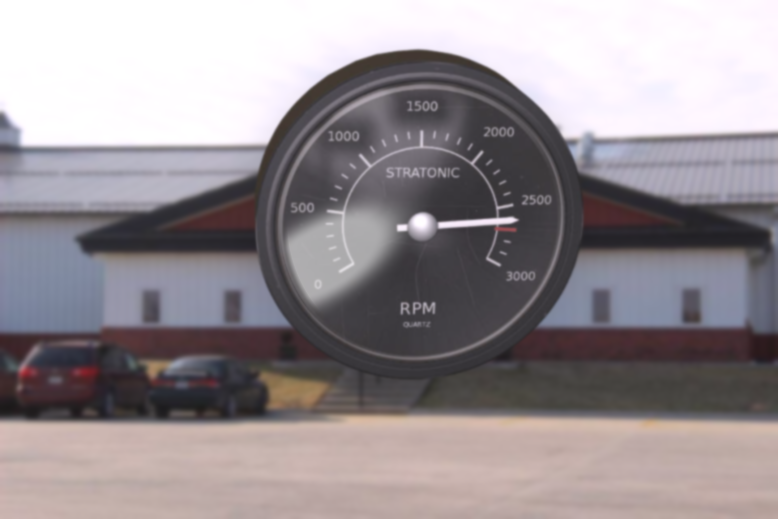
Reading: 2600rpm
